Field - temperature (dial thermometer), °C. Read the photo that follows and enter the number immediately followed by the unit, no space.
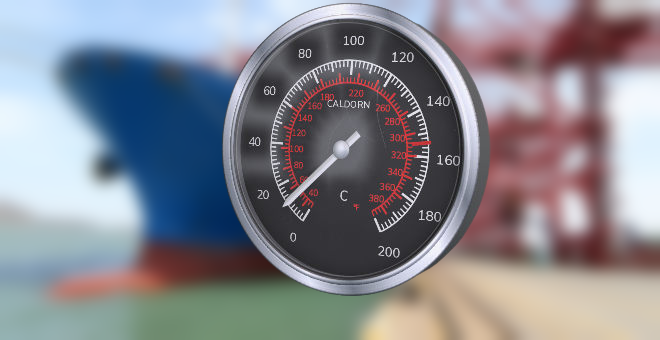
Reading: 10°C
